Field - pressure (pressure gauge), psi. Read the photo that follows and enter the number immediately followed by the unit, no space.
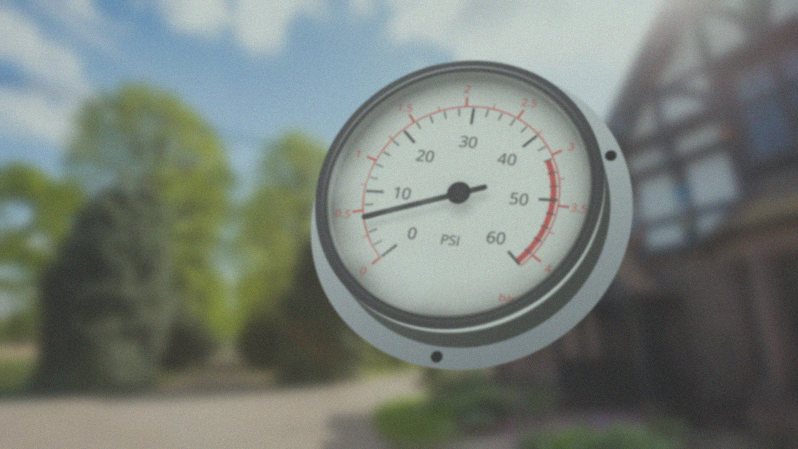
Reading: 6psi
